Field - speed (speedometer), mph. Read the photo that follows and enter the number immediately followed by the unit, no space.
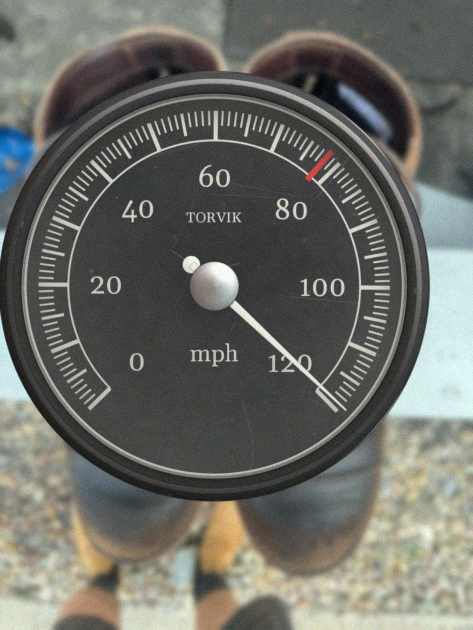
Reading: 119mph
